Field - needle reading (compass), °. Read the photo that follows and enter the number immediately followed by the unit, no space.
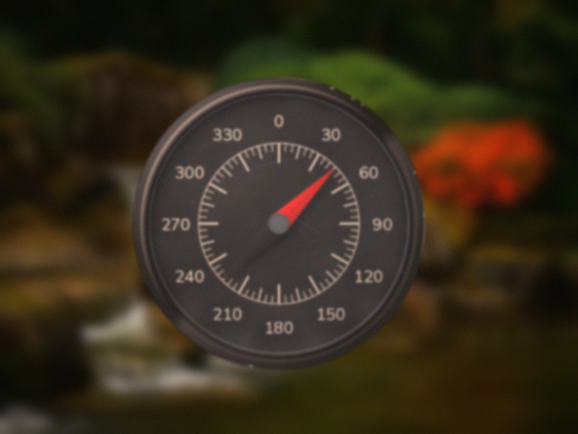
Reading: 45°
